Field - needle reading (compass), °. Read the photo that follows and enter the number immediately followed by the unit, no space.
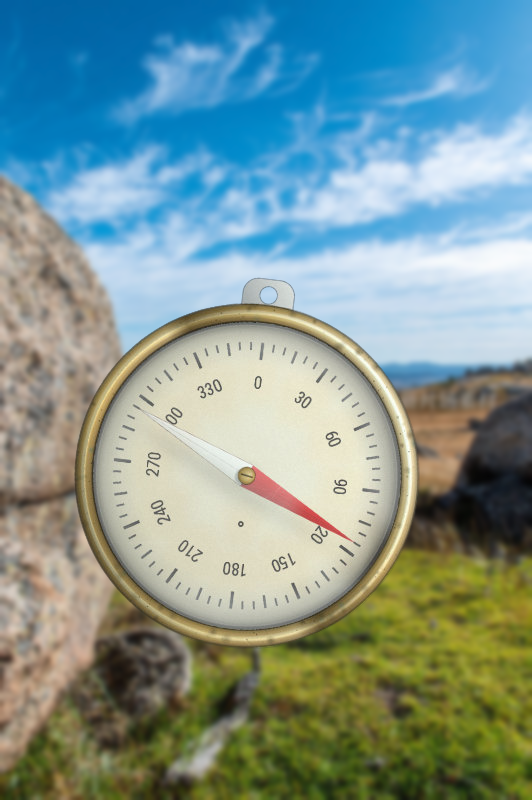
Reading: 115°
